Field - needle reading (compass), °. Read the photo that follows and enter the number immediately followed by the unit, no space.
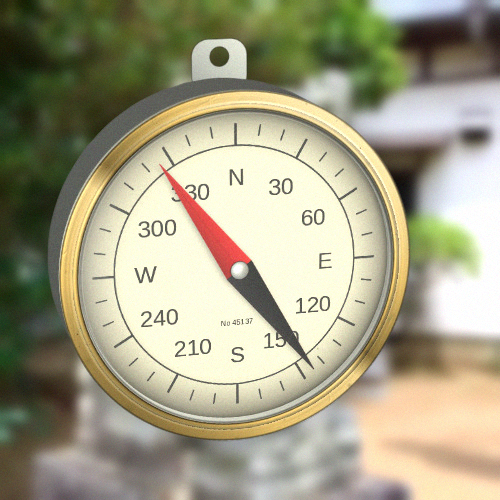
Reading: 325°
